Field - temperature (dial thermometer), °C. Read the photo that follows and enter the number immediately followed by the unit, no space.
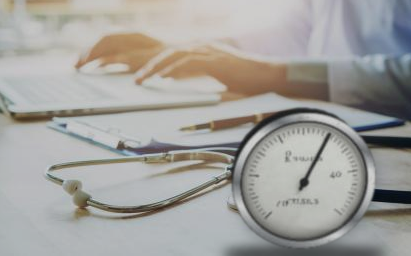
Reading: 20°C
